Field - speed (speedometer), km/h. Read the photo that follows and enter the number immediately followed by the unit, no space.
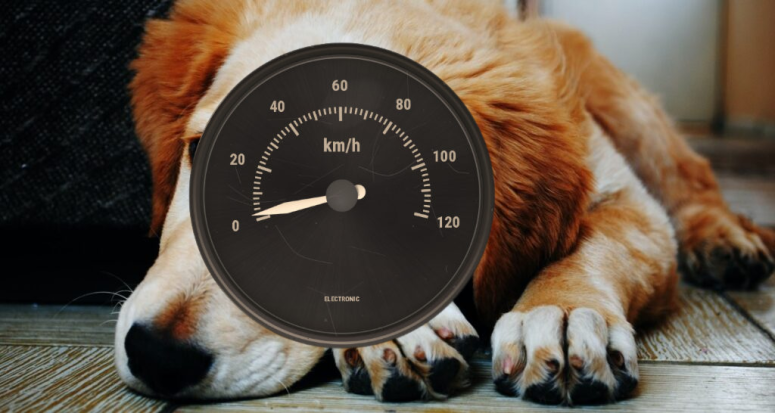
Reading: 2km/h
